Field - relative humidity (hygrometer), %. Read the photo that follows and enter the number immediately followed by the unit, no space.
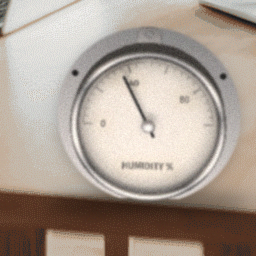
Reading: 36%
